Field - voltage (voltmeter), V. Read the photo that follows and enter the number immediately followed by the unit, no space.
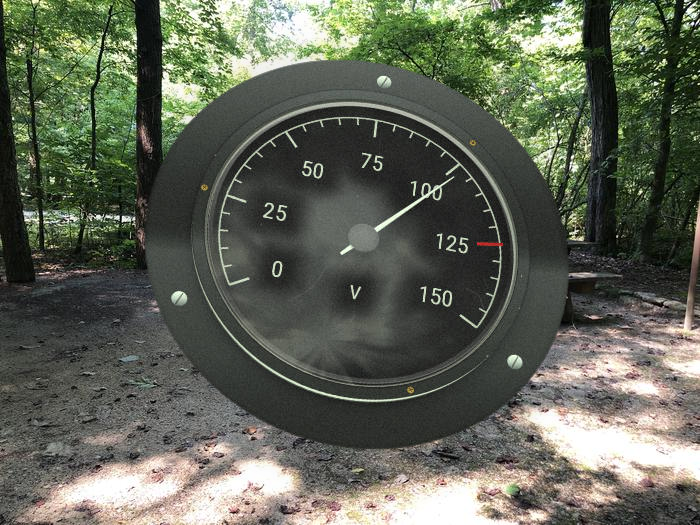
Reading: 102.5V
